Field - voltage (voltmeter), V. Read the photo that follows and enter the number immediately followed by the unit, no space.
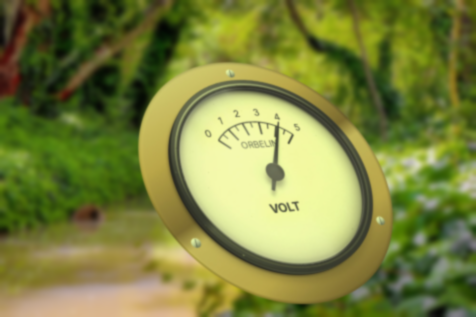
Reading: 4V
